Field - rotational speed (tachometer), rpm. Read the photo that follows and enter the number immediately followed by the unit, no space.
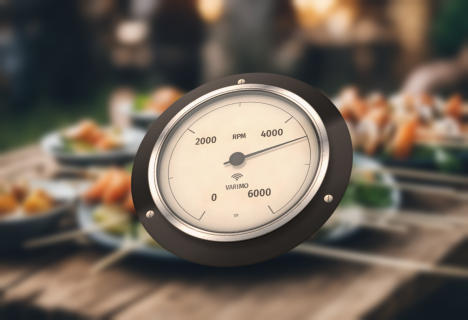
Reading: 4500rpm
